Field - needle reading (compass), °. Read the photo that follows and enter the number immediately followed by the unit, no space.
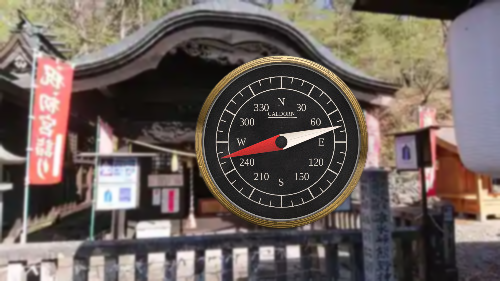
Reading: 255°
